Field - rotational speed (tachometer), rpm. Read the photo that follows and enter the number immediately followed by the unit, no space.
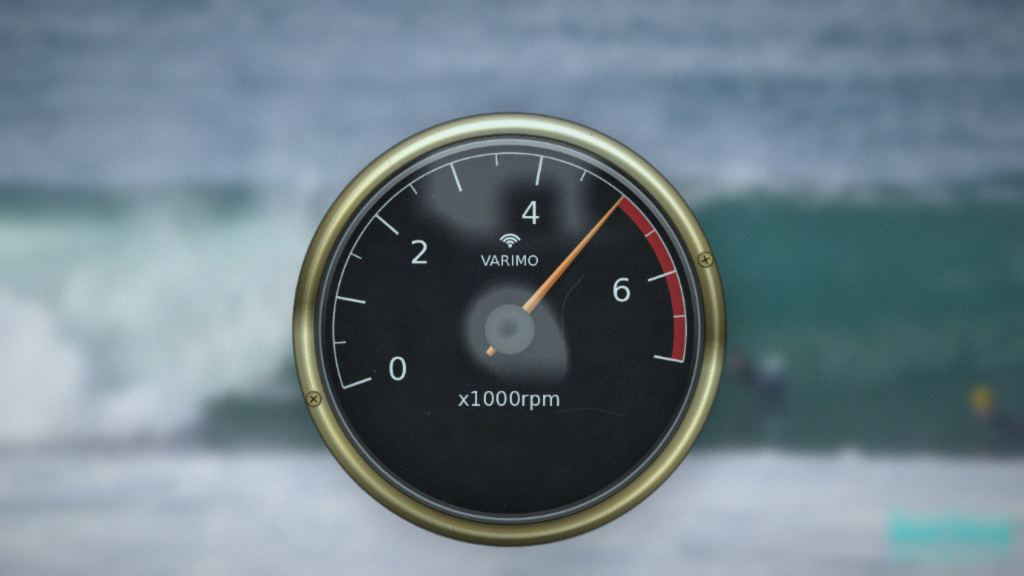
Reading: 5000rpm
